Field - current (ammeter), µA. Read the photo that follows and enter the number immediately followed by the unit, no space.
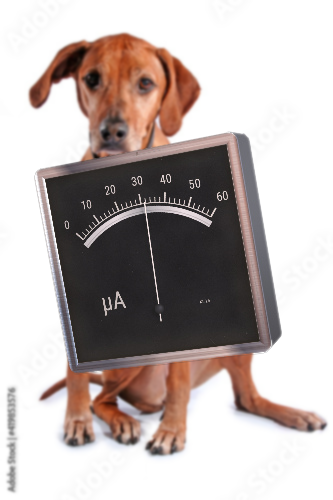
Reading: 32µA
